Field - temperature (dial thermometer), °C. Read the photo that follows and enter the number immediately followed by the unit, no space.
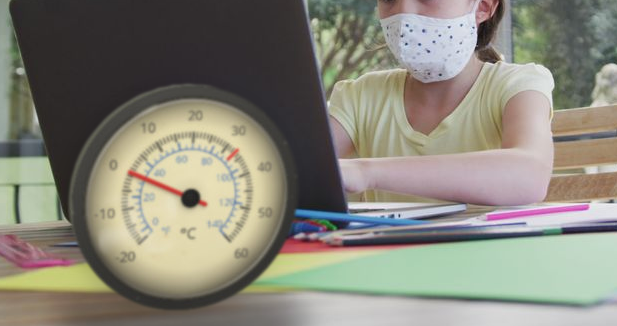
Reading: 0°C
